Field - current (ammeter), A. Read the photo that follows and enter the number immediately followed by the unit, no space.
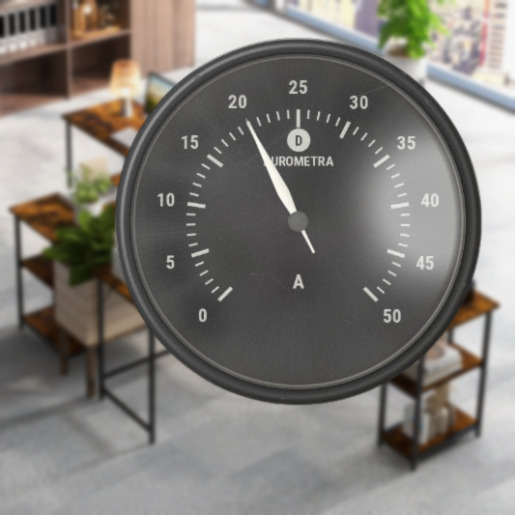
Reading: 20A
